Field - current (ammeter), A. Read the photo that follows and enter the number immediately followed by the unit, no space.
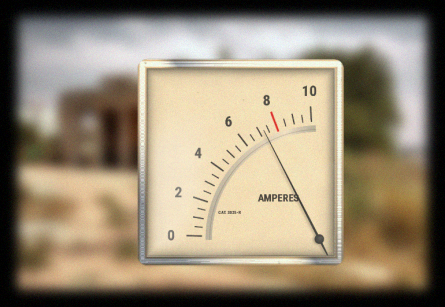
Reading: 7.25A
